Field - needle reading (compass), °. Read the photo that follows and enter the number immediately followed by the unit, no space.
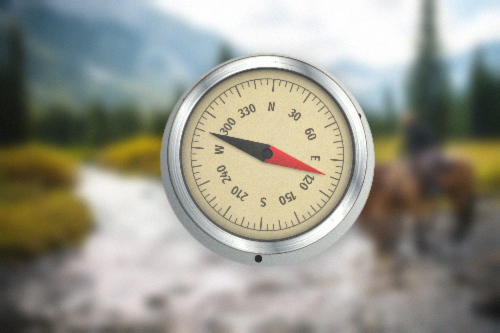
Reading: 105°
